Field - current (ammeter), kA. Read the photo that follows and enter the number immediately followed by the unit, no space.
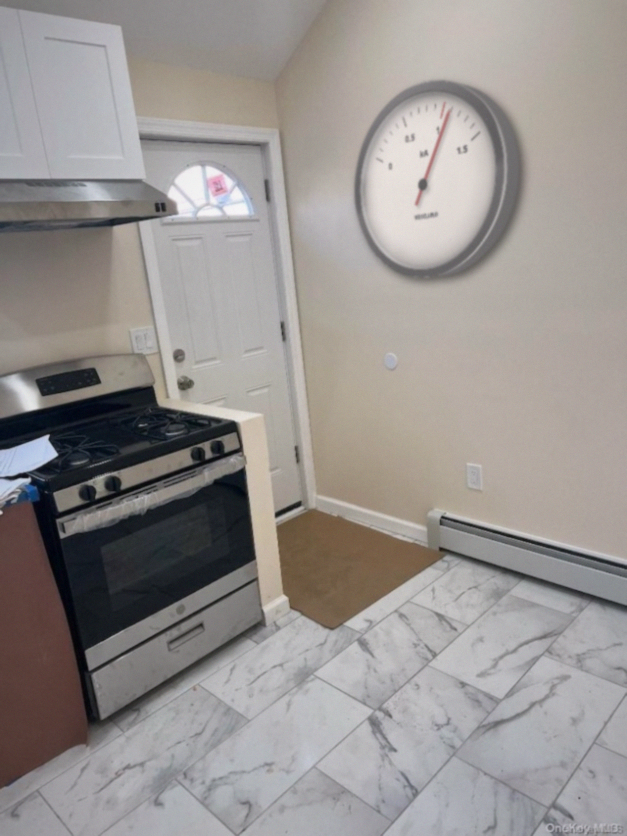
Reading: 1.1kA
